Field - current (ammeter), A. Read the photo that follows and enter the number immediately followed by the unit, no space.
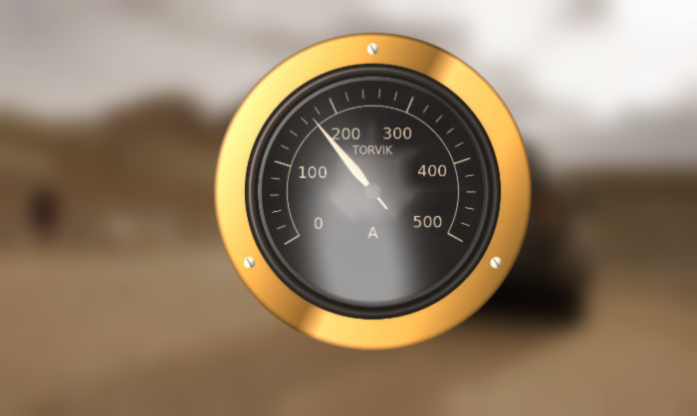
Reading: 170A
